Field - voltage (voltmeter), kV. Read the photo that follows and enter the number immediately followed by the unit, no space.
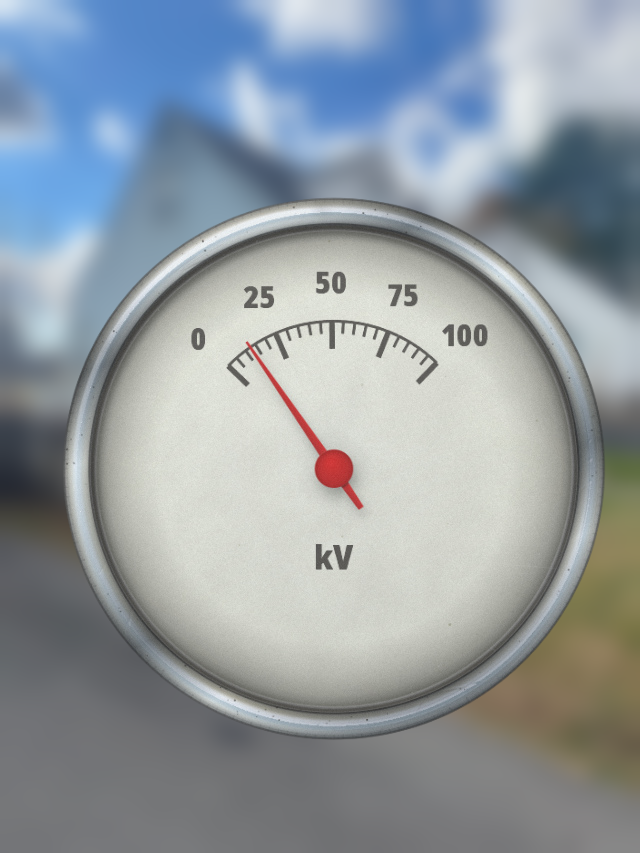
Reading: 12.5kV
